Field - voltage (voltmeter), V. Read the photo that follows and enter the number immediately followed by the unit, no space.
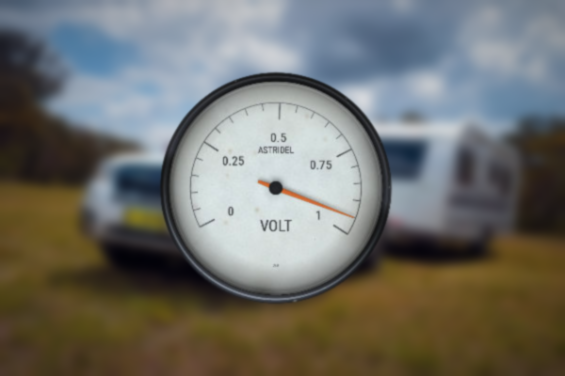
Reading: 0.95V
